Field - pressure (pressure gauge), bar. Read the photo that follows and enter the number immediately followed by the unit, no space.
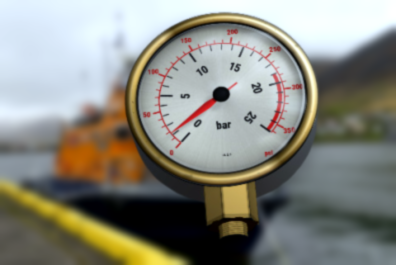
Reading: 1bar
